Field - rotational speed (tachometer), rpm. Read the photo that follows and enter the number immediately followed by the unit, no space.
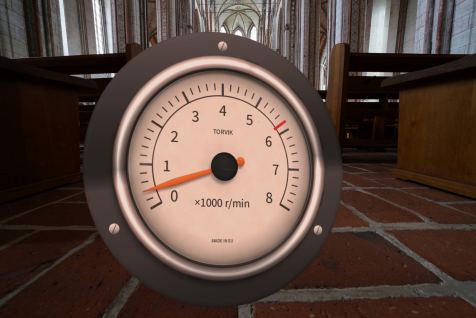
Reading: 400rpm
